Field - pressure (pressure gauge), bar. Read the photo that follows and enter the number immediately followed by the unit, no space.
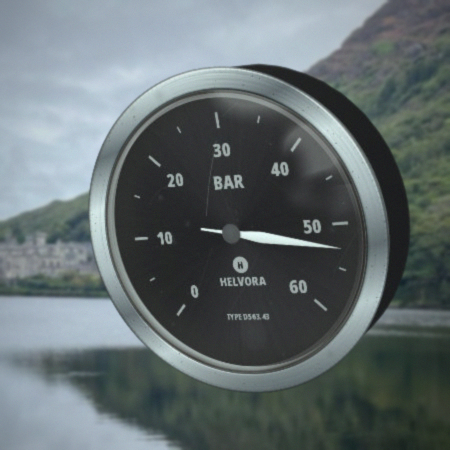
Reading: 52.5bar
